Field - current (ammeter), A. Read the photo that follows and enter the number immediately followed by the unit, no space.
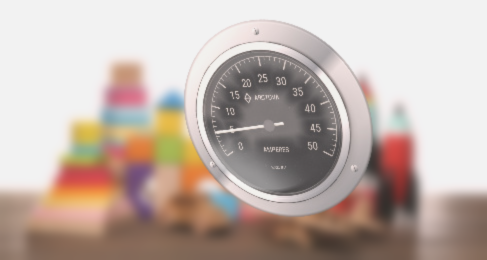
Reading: 5A
